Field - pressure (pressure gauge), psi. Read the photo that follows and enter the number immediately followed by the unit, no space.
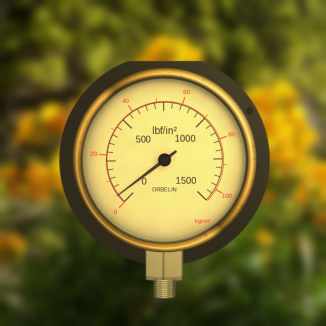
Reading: 50psi
